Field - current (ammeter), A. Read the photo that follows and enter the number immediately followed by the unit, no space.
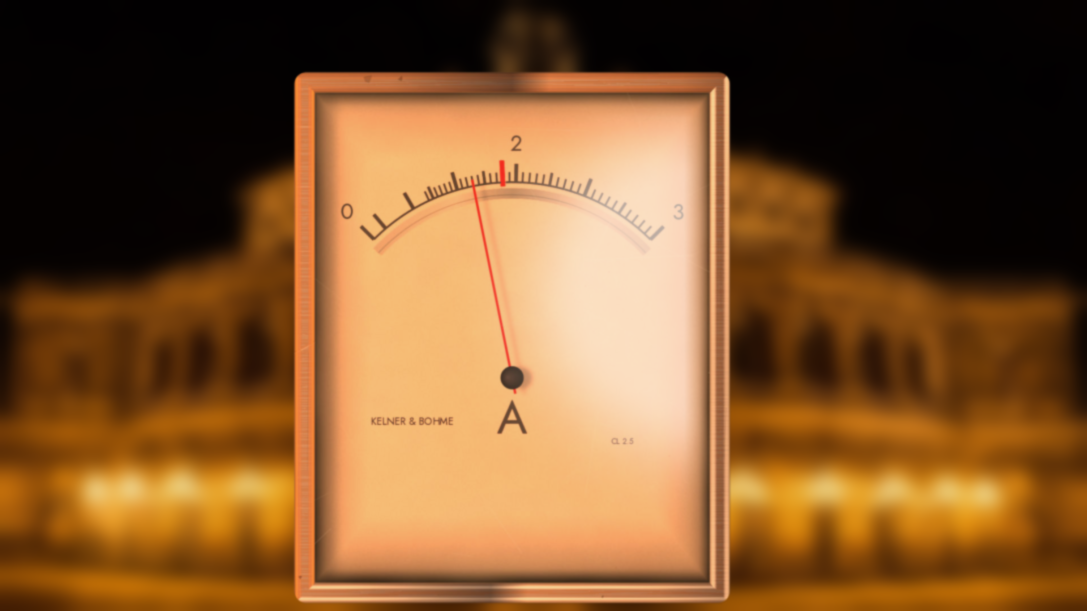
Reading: 1.65A
